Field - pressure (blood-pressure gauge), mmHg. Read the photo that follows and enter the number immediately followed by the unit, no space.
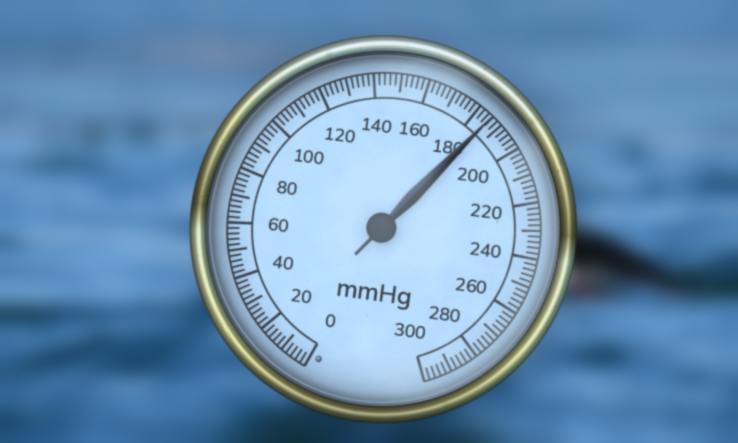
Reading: 186mmHg
